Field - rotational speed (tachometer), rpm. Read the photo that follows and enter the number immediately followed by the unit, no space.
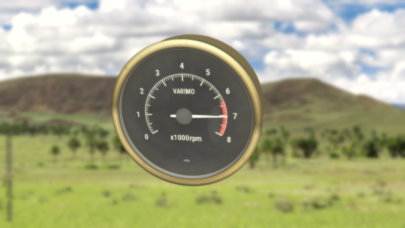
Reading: 7000rpm
